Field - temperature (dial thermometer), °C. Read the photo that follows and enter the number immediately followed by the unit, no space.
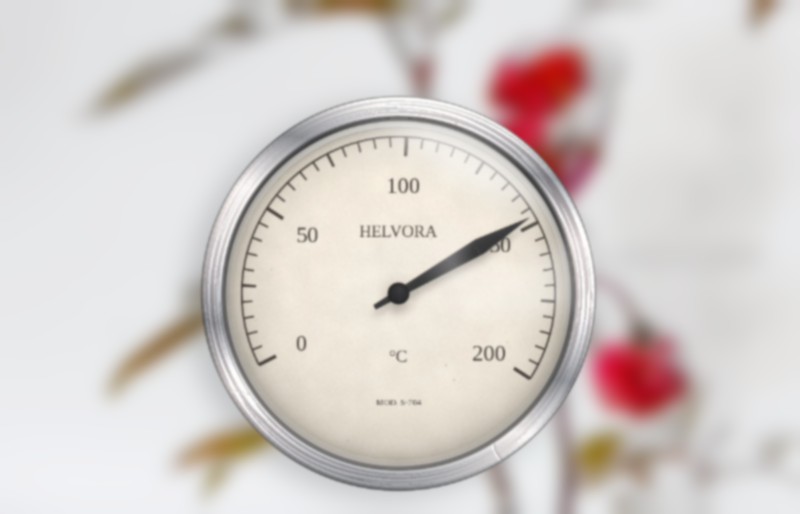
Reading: 147.5°C
